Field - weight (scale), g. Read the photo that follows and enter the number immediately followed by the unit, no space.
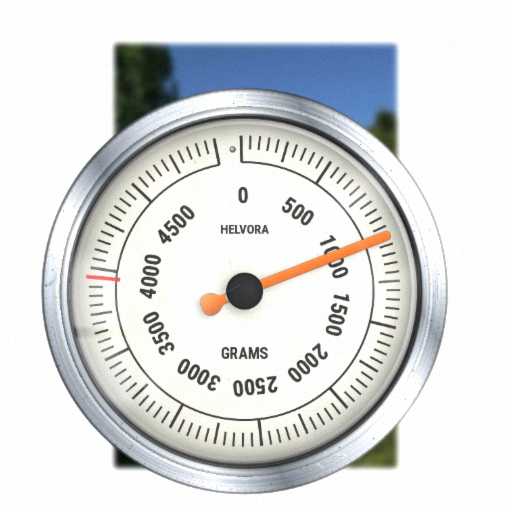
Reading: 1000g
